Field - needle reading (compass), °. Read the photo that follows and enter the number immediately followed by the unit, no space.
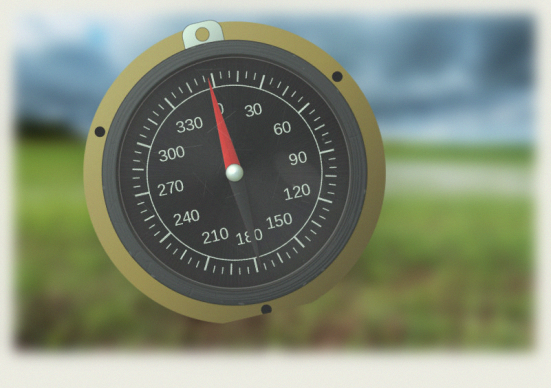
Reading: 357.5°
